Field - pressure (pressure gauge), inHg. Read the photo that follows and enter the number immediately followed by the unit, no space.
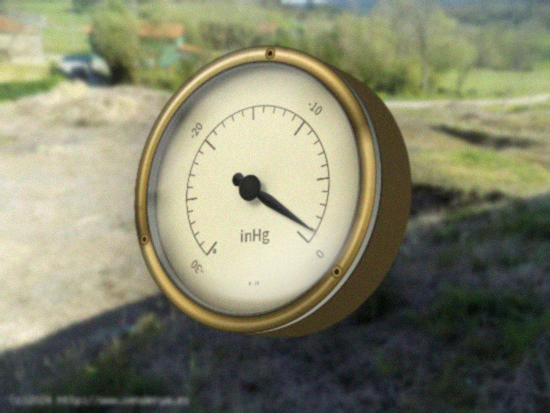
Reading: -1inHg
